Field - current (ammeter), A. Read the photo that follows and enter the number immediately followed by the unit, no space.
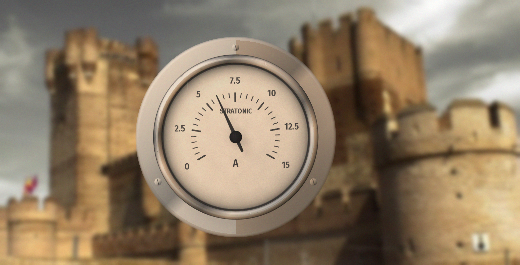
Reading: 6A
